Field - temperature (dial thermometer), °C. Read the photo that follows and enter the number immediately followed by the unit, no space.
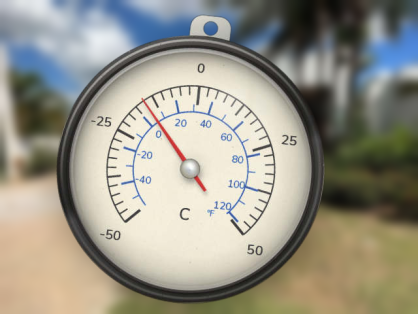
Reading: -15°C
